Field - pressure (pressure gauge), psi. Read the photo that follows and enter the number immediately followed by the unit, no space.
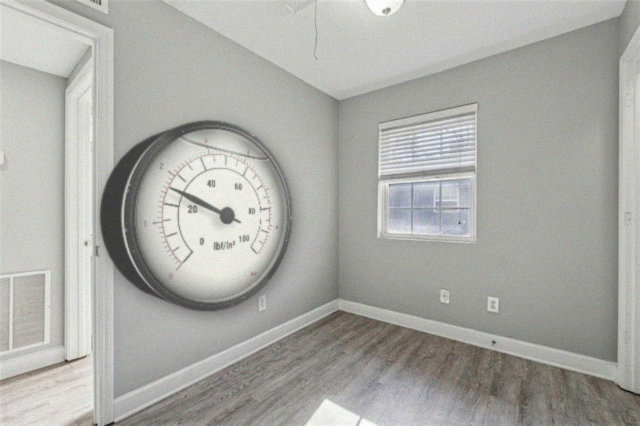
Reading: 25psi
